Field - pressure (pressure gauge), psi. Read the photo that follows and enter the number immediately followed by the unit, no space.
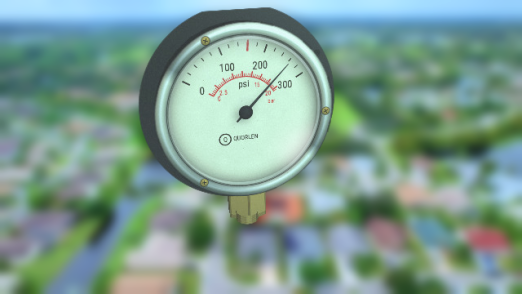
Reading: 260psi
